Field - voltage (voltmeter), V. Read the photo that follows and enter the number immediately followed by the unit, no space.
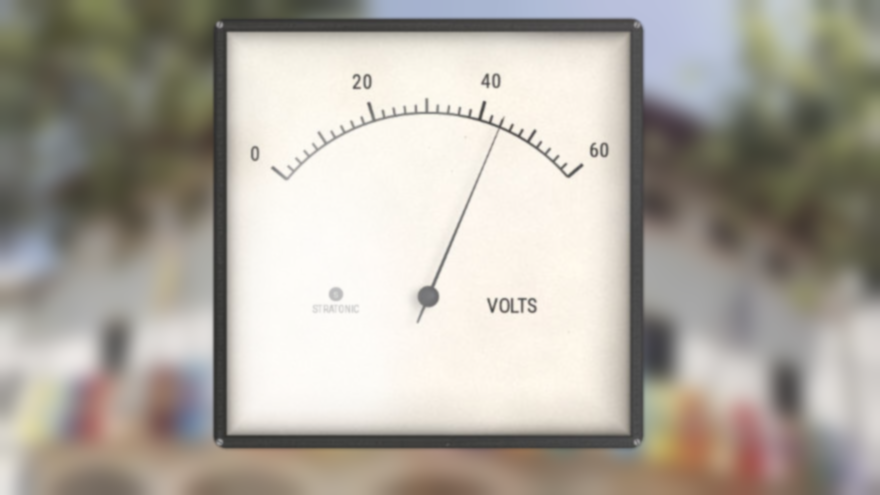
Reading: 44V
